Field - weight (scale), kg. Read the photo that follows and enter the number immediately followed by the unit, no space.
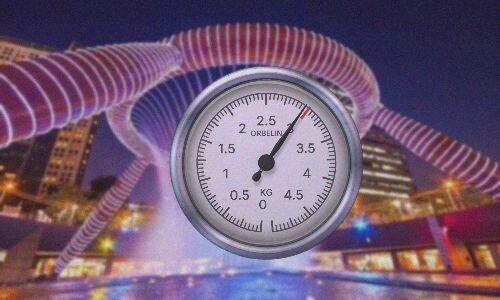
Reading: 3kg
